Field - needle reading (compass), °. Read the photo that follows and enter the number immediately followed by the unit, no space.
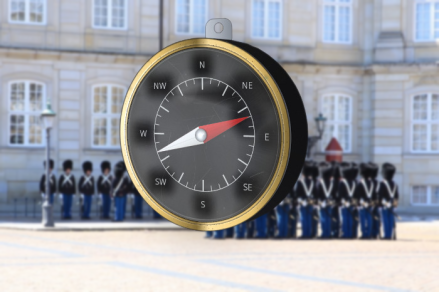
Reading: 70°
